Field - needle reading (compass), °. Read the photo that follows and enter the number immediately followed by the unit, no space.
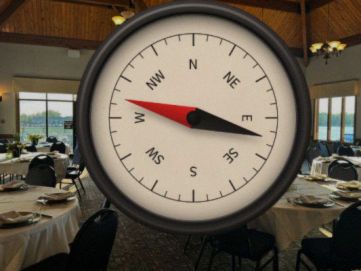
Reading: 285°
